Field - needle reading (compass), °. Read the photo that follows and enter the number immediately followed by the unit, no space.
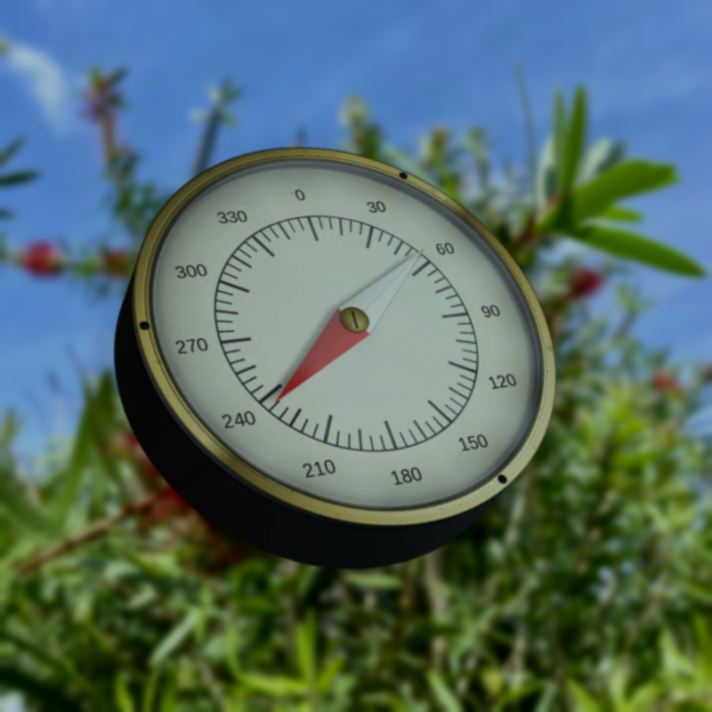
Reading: 235°
